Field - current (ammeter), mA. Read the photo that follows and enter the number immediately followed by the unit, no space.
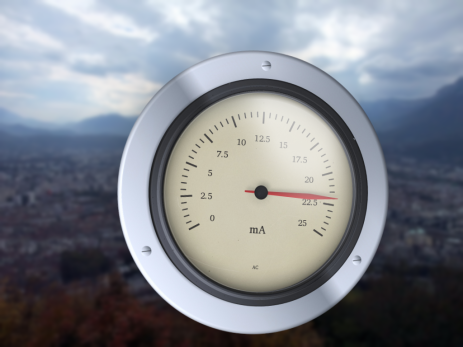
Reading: 22mA
